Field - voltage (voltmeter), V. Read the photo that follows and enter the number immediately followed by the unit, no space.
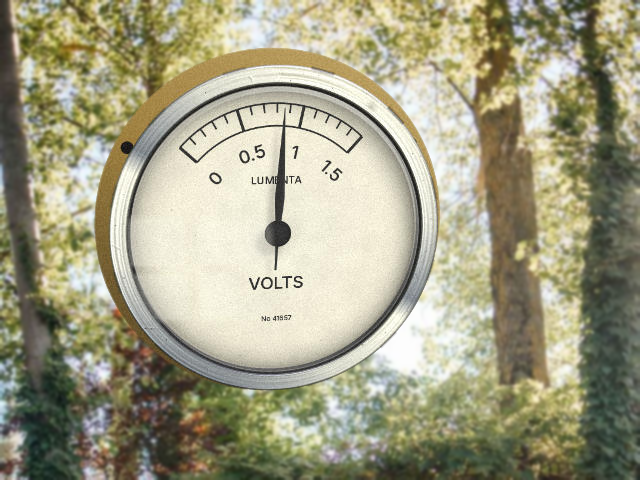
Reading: 0.85V
